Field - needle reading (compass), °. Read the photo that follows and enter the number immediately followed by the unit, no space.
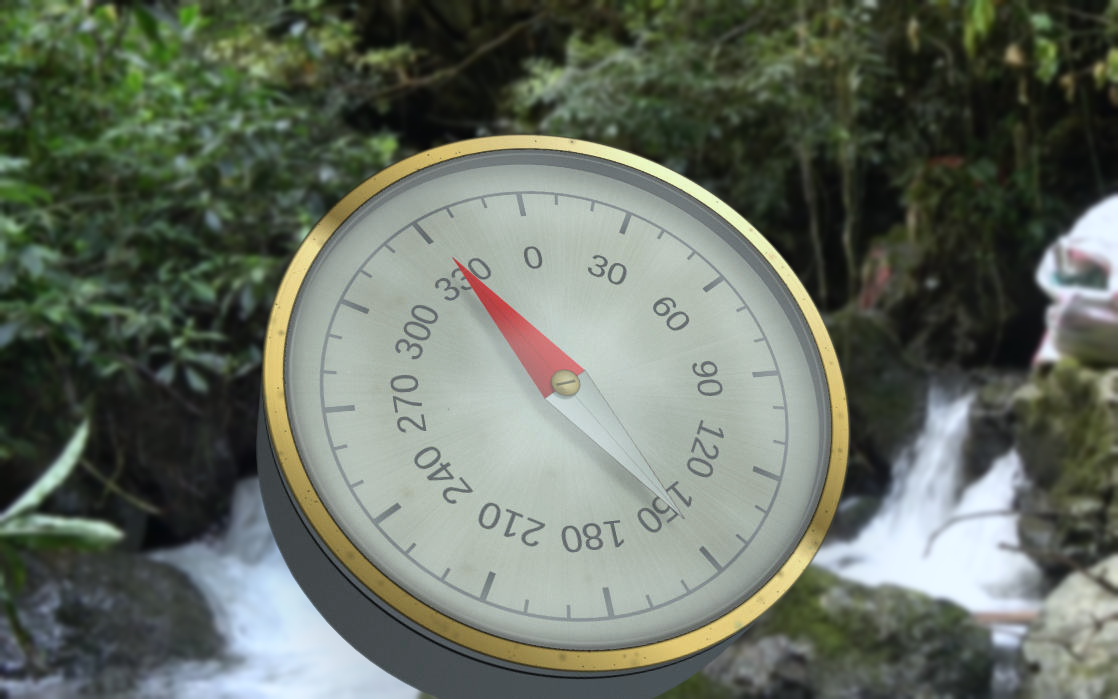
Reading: 330°
